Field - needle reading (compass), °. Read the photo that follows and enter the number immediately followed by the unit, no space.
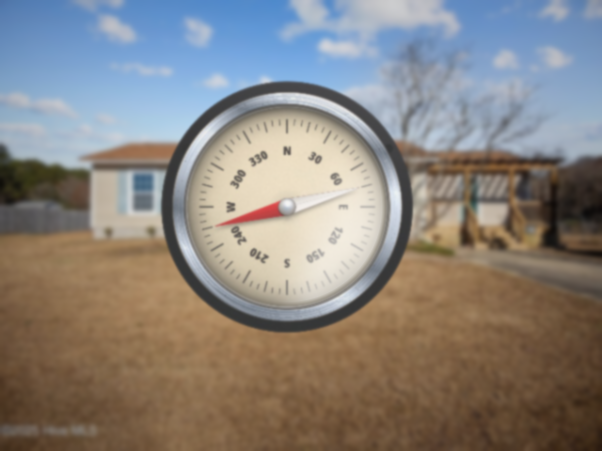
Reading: 255°
